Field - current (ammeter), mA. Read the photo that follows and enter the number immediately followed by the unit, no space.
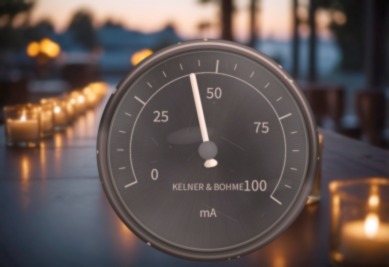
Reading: 42.5mA
